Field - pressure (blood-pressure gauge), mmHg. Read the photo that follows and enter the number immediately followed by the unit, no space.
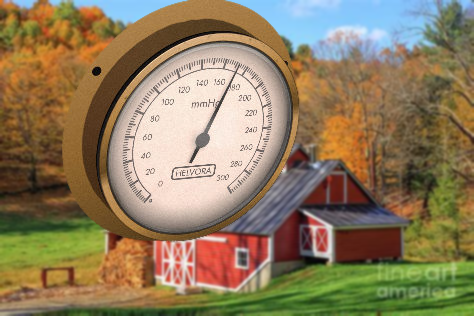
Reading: 170mmHg
